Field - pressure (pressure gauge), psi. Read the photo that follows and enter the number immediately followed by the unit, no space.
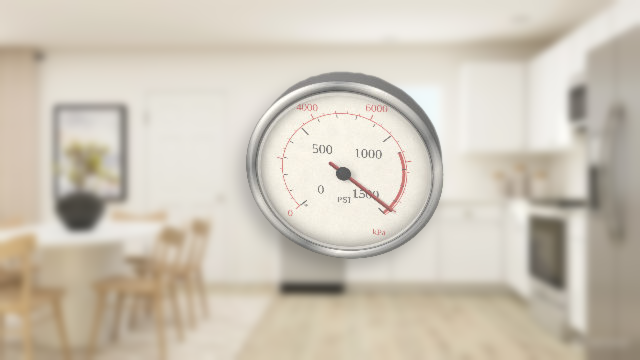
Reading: 1450psi
